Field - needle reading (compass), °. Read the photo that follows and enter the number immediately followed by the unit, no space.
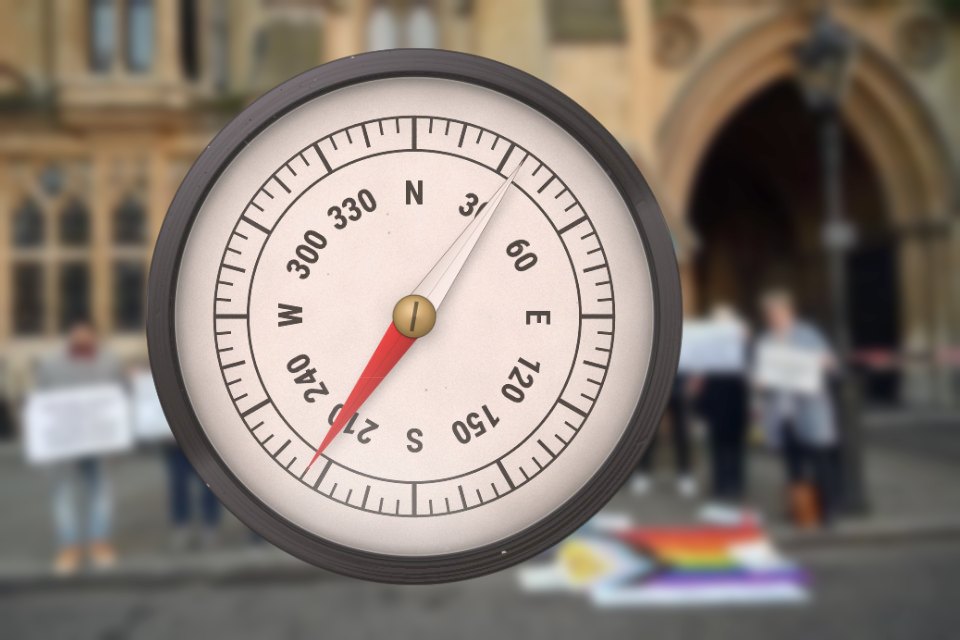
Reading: 215°
